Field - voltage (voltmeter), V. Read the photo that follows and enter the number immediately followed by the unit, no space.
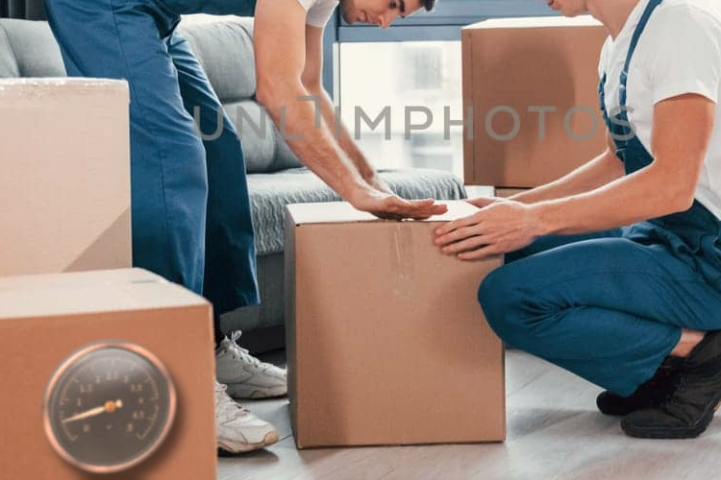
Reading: 0.5V
